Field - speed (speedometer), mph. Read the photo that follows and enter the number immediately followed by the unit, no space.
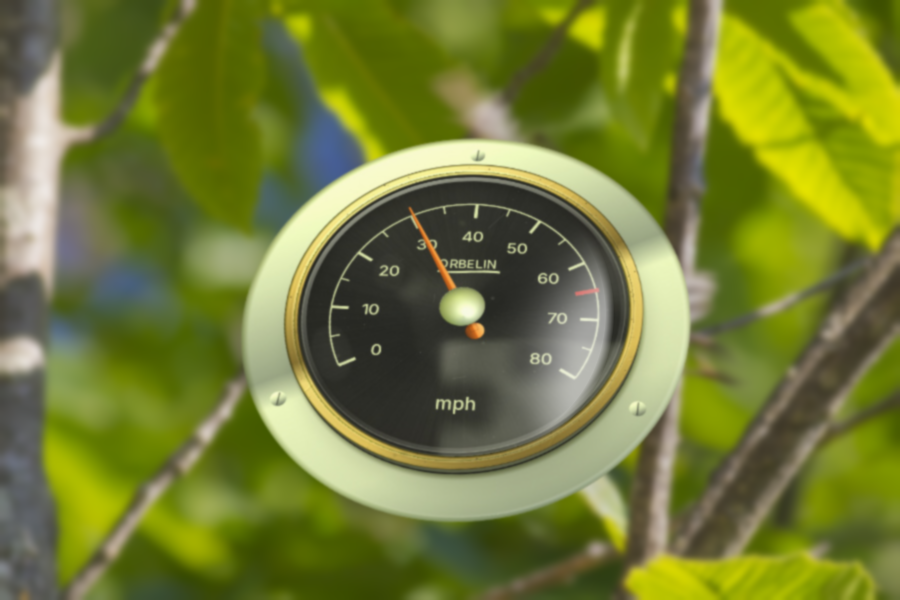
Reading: 30mph
